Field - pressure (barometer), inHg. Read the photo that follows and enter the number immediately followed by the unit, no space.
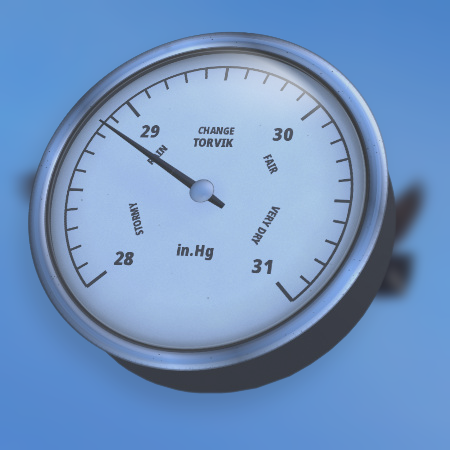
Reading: 28.85inHg
